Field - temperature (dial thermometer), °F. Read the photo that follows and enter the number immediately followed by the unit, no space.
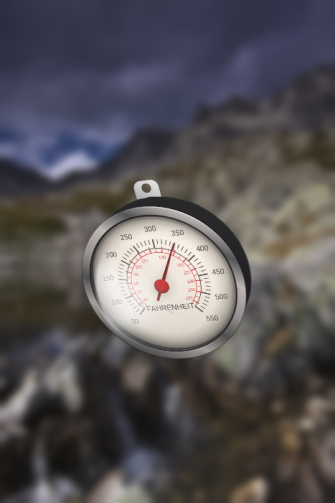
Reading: 350°F
